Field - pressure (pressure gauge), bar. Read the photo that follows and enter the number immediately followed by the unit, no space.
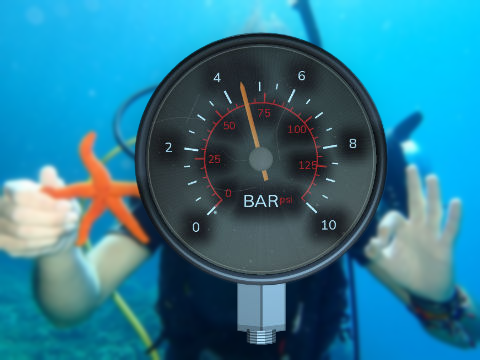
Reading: 4.5bar
